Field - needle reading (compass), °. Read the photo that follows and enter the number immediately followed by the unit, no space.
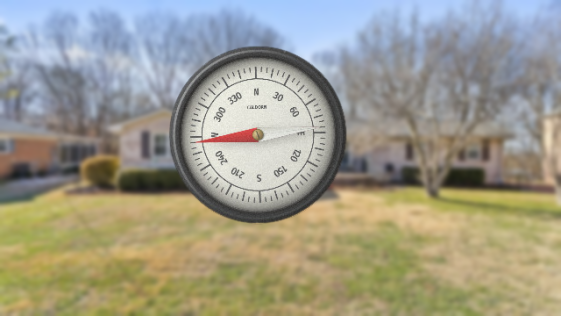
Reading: 265°
